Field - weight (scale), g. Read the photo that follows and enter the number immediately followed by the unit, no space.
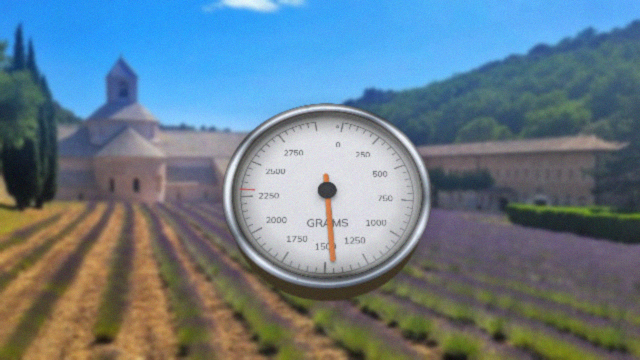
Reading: 1450g
